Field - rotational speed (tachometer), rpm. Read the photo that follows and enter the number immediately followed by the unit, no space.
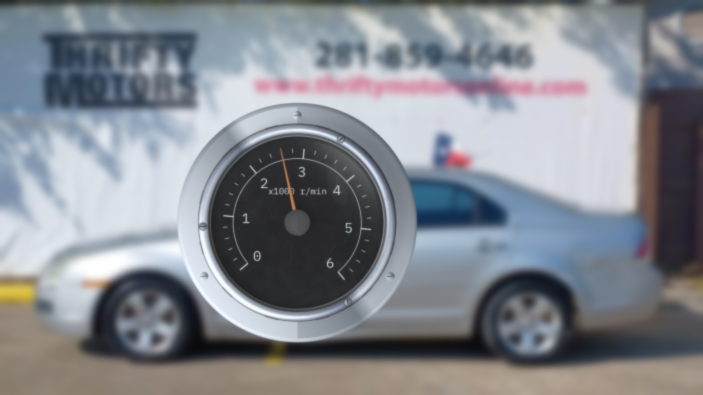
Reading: 2600rpm
